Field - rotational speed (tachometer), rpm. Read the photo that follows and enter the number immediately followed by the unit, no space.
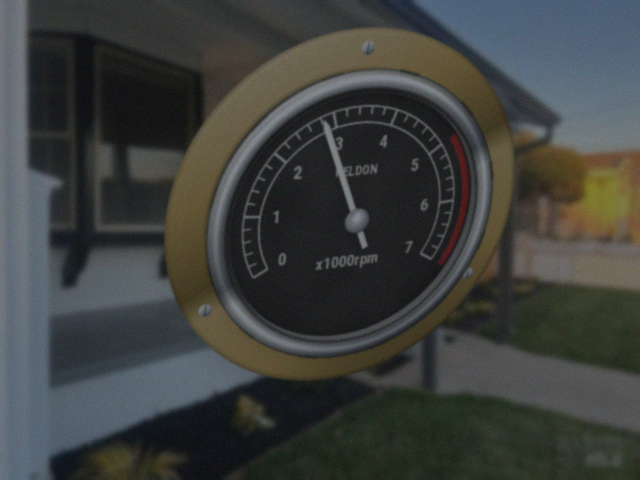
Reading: 2800rpm
